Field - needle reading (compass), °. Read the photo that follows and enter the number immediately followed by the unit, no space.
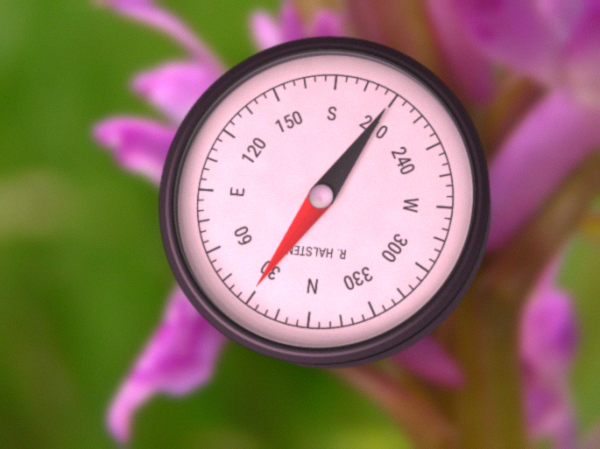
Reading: 30°
